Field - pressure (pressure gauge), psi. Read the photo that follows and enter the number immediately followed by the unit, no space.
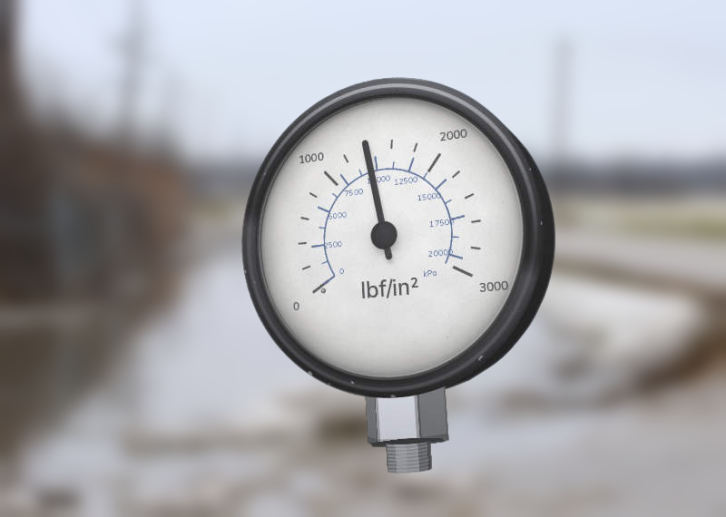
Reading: 1400psi
